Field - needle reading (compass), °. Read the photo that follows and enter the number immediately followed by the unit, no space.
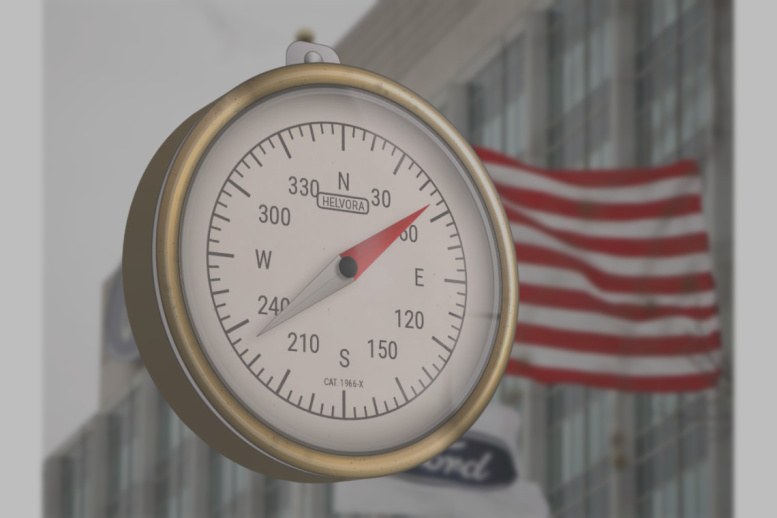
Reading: 52.5°
